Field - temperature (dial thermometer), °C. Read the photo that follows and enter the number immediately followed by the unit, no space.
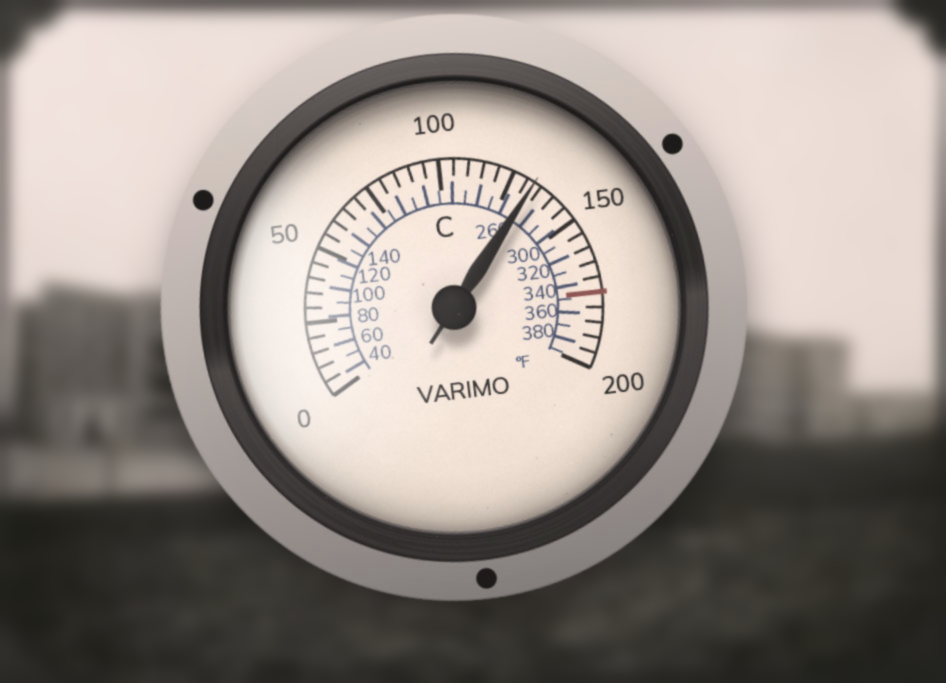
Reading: 132.5°C
